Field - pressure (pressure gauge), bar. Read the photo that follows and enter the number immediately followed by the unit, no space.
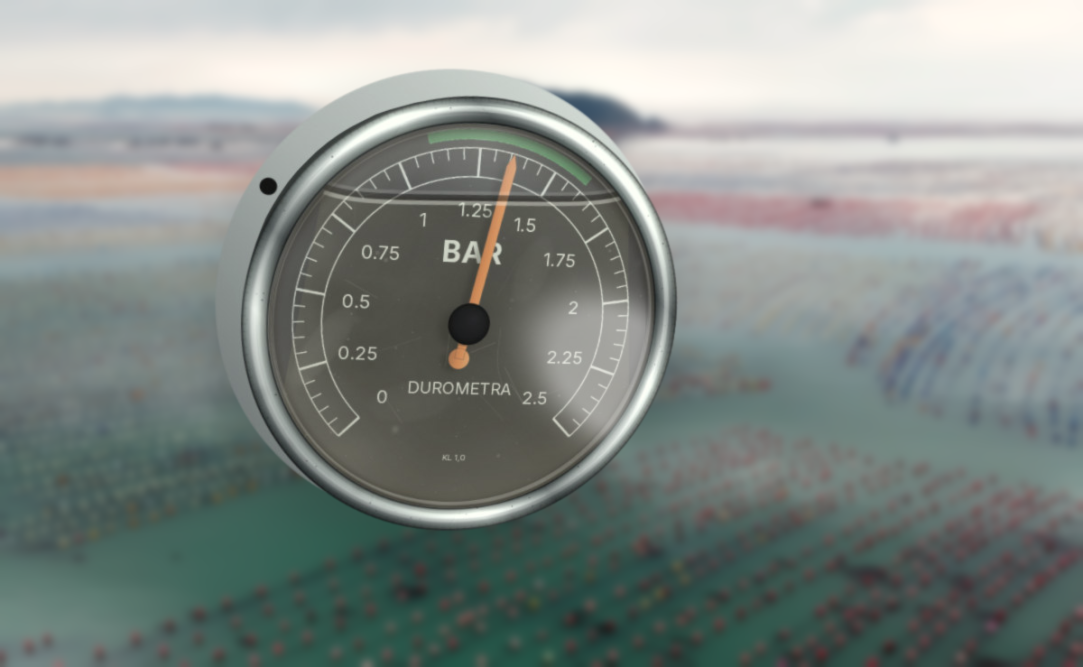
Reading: 1.35bar
